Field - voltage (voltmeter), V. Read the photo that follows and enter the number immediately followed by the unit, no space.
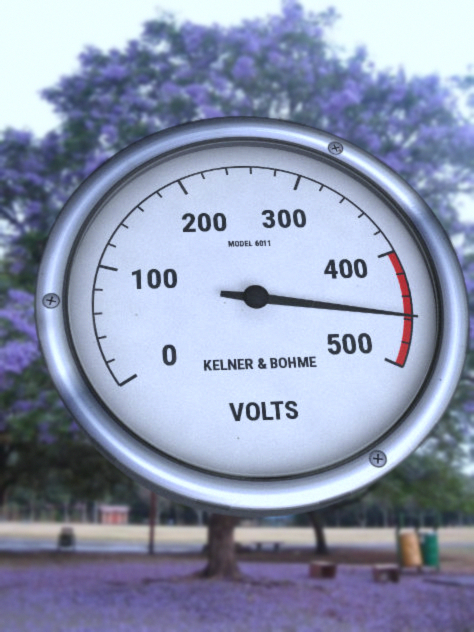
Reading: 460V
